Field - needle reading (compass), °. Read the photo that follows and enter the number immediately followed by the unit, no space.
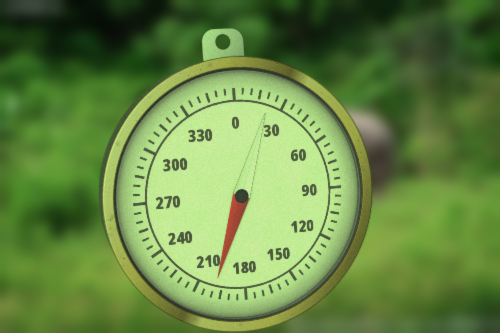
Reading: 200°
